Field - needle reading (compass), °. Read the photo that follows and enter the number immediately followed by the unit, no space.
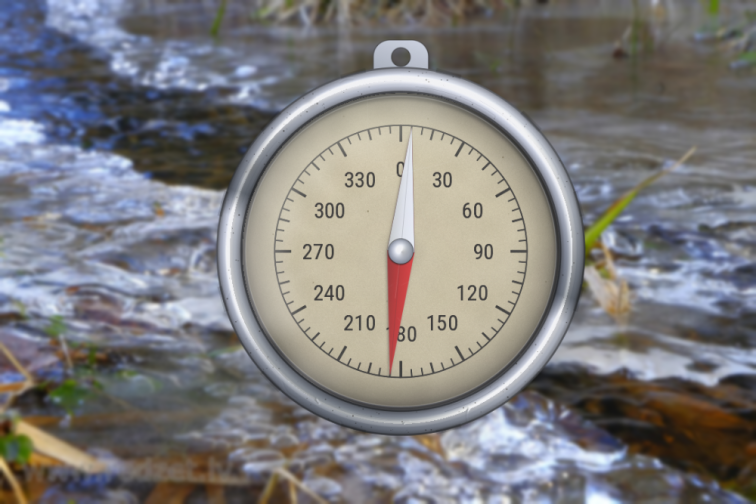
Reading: 185°
